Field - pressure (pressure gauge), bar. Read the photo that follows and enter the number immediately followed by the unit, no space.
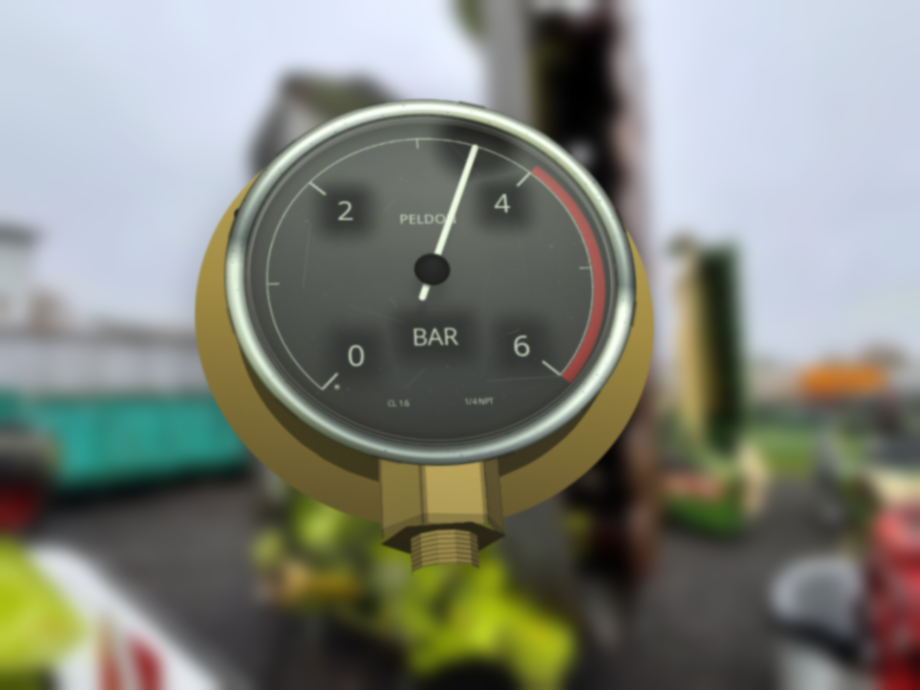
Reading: 3.5bar
